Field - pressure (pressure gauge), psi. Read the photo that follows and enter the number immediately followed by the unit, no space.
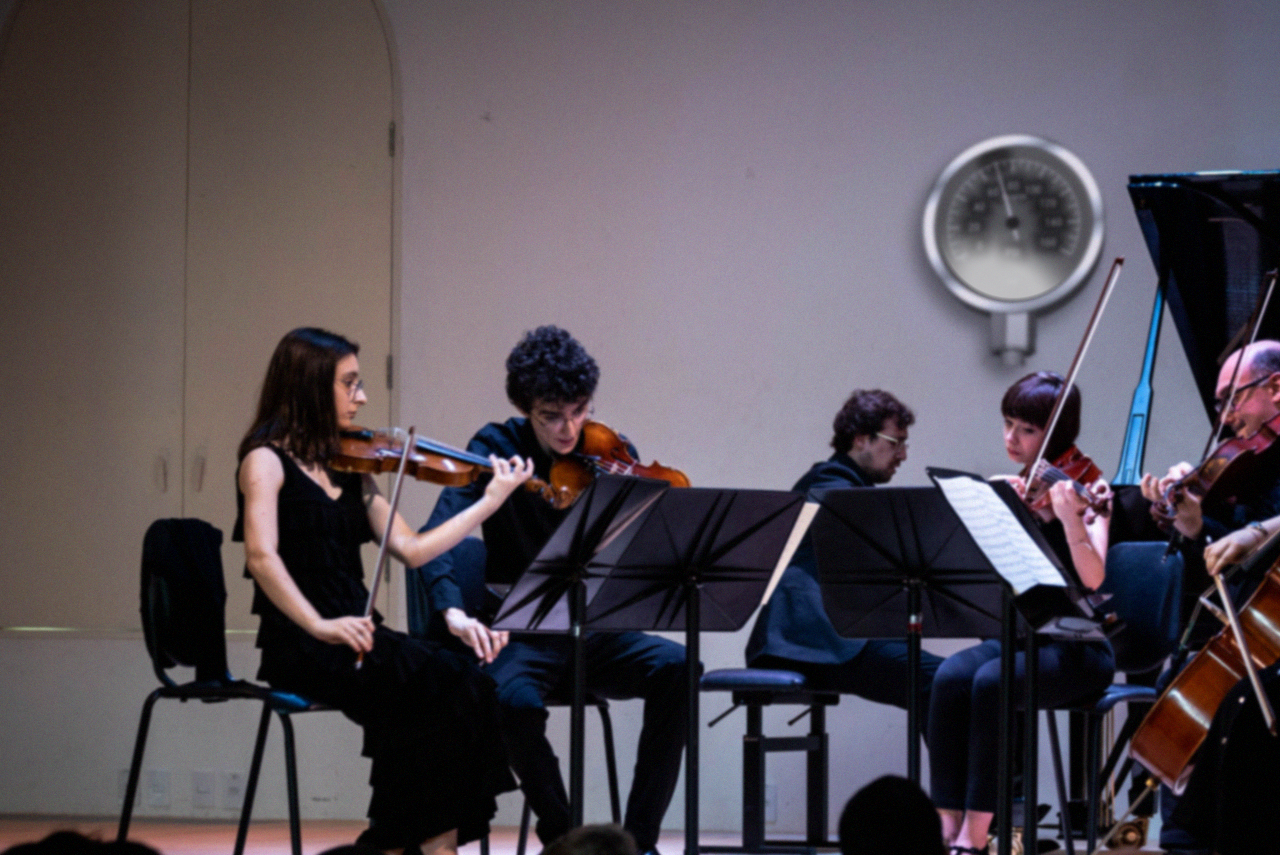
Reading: 70psi
